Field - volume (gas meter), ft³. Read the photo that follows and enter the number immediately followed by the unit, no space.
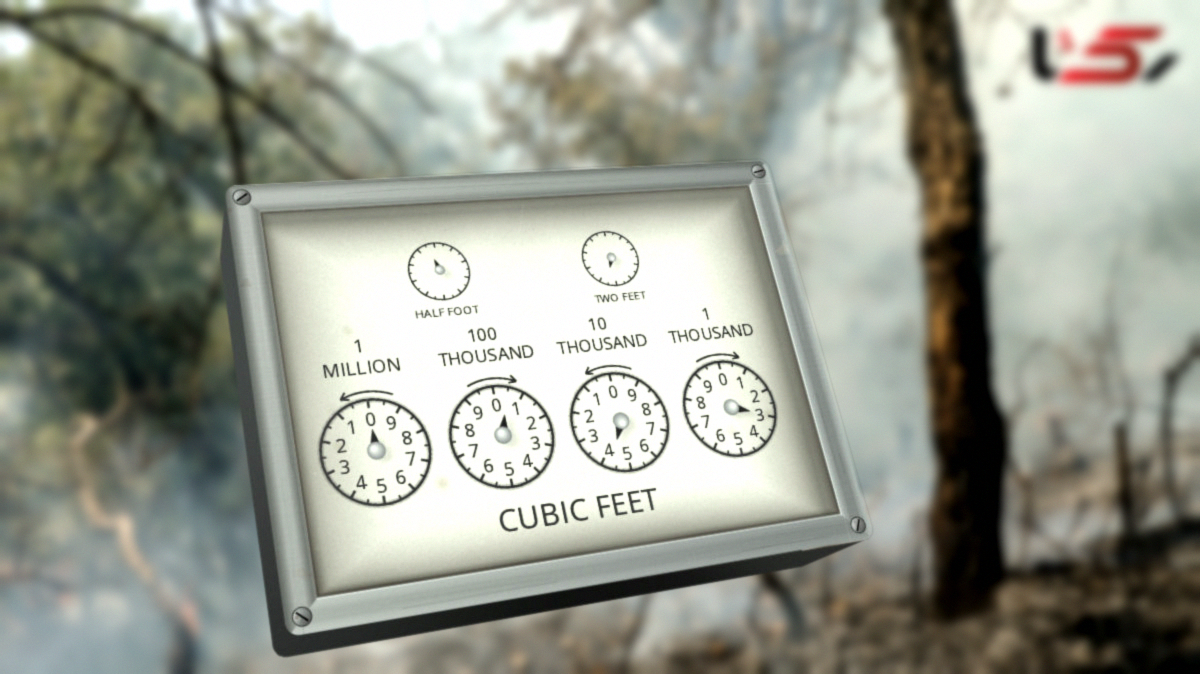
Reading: 4300ft³
